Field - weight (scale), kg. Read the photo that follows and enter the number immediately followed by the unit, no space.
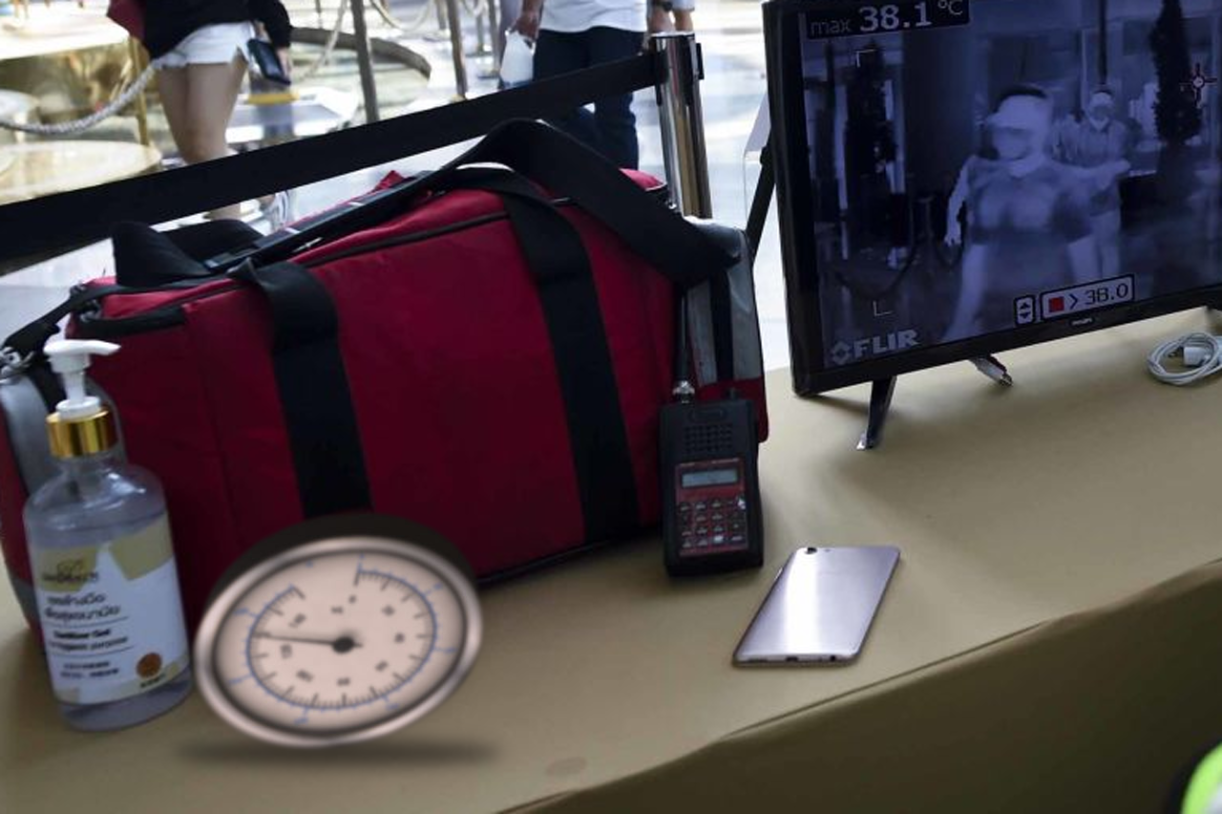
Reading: 130kg
